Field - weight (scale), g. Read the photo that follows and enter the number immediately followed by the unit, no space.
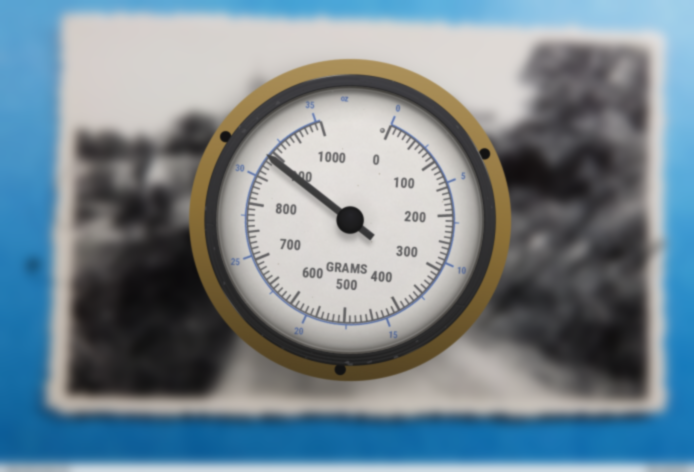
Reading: 890g
